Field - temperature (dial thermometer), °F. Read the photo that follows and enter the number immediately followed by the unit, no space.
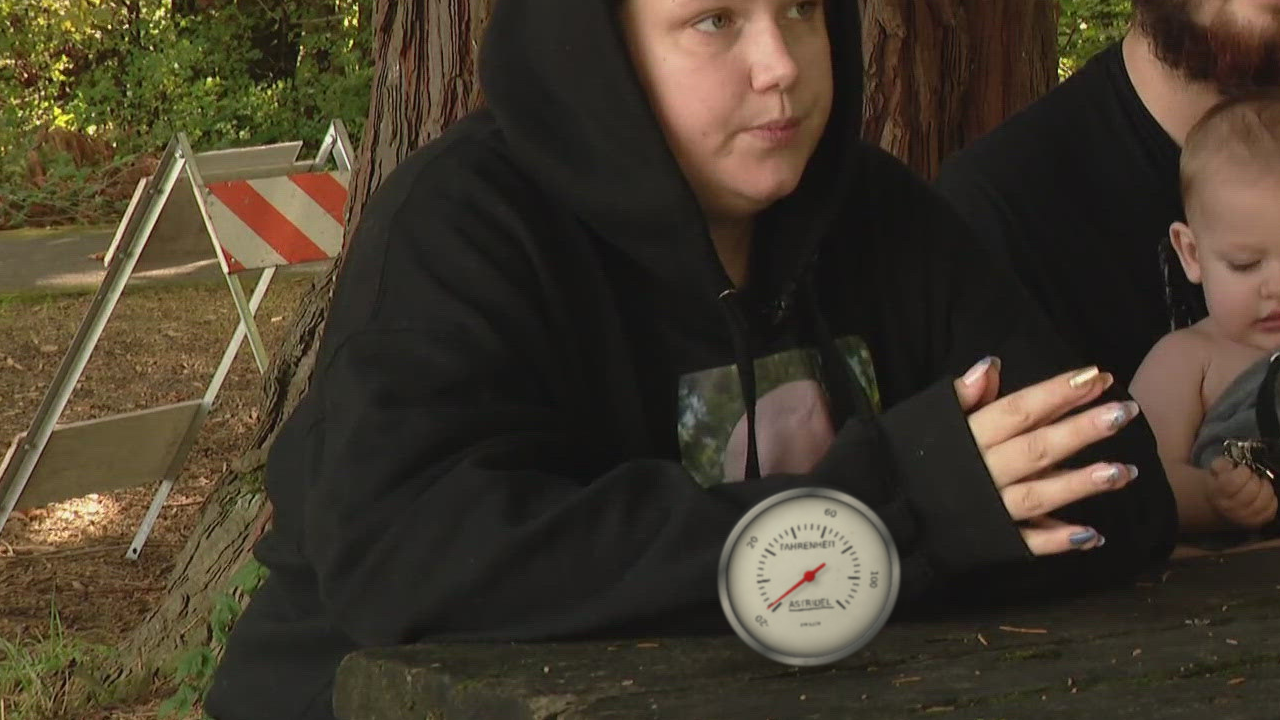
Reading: -16°F
